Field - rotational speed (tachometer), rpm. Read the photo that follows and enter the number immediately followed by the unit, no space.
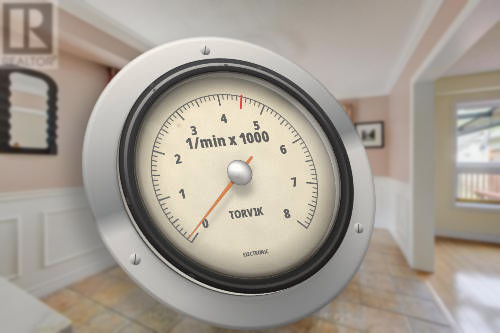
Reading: 100rpm
